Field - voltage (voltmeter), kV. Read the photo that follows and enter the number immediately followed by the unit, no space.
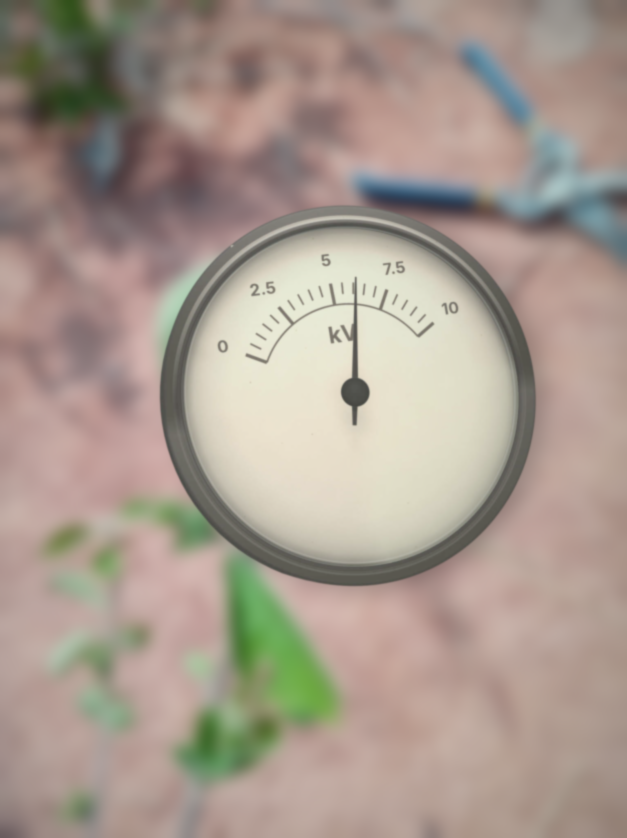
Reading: 6kV
